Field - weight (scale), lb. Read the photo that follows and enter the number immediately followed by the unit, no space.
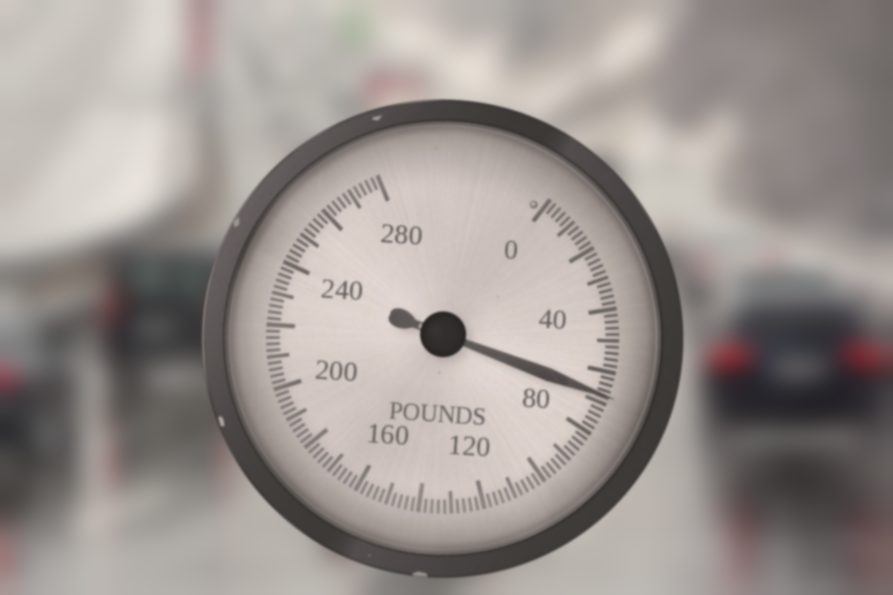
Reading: 68lb
